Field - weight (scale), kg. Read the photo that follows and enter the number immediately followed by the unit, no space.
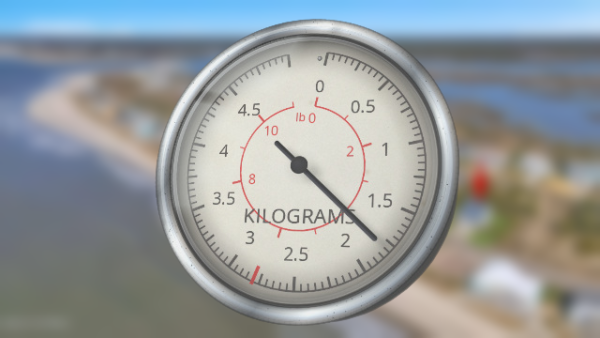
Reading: 1.8kg
